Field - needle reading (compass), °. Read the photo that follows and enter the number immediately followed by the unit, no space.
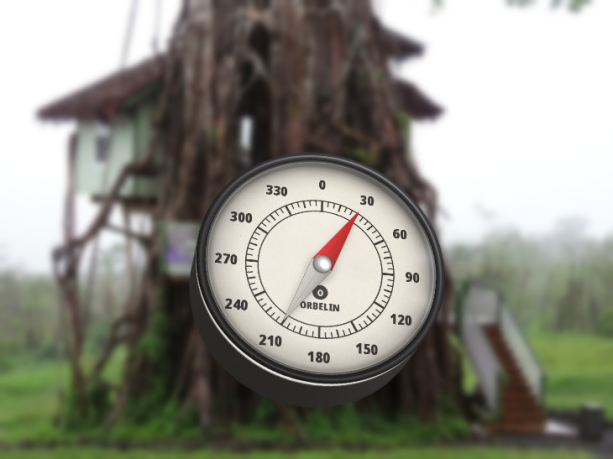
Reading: 30°
